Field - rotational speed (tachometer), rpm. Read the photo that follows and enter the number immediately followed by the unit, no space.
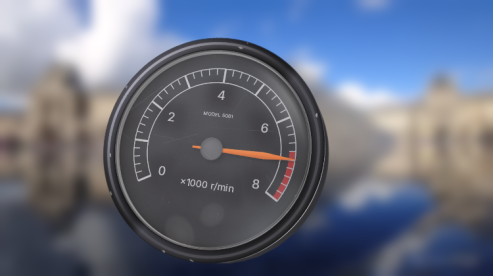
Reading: 7000rpm
